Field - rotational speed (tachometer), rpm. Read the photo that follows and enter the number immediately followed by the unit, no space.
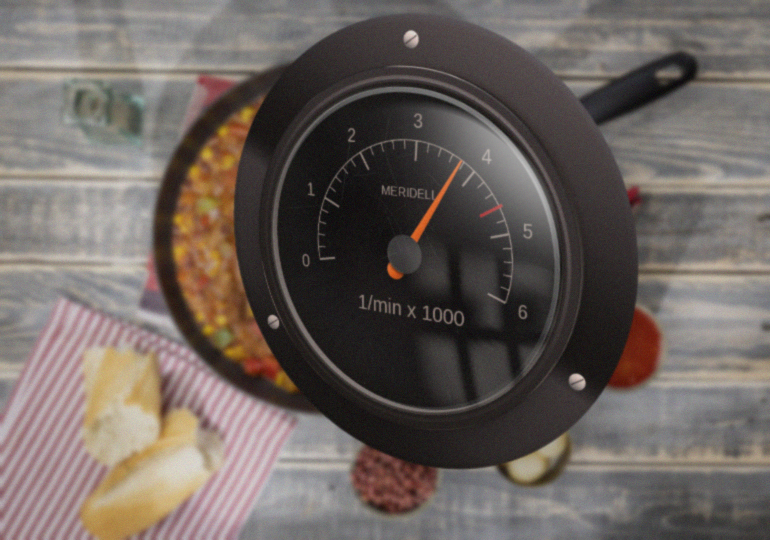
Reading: 3800rpm
